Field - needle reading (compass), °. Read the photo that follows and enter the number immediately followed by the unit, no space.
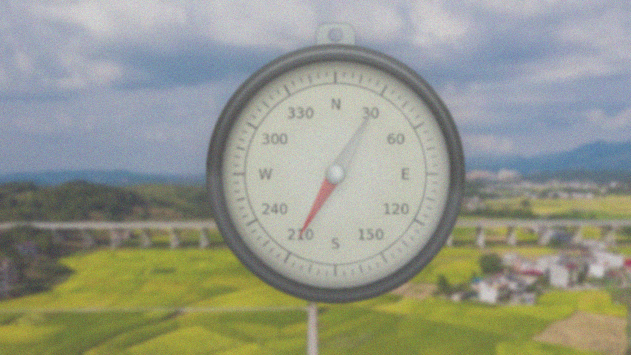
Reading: 210°
